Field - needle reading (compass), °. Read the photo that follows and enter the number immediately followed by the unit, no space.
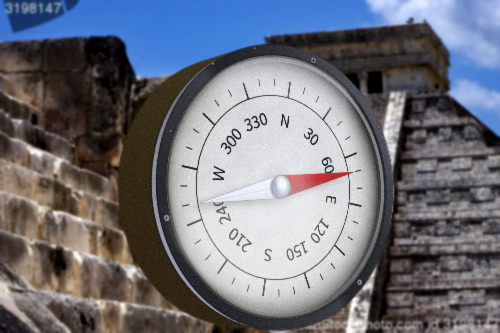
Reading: 70°
